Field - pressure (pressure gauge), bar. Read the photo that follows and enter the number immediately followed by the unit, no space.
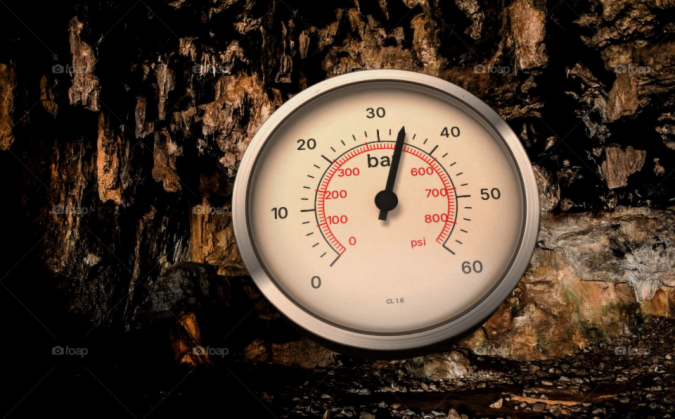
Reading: 34bar
